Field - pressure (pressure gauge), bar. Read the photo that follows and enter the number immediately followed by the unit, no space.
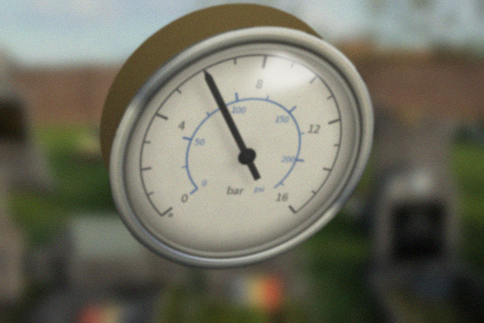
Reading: 6bar
